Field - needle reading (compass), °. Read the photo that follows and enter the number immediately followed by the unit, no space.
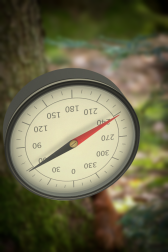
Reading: 240°
